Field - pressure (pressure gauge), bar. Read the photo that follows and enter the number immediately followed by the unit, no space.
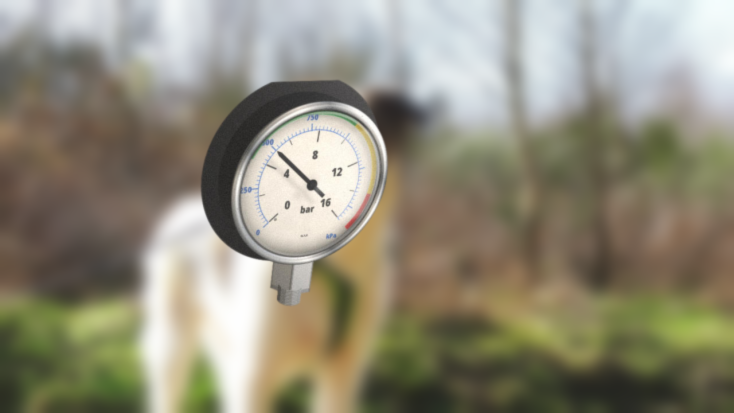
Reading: 5bar
